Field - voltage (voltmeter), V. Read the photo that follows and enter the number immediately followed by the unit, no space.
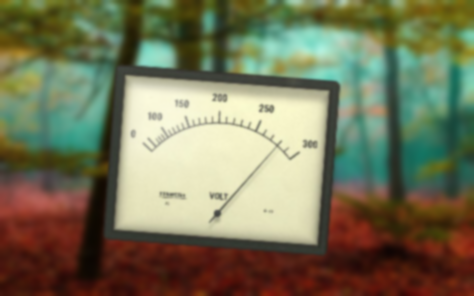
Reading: 280V
